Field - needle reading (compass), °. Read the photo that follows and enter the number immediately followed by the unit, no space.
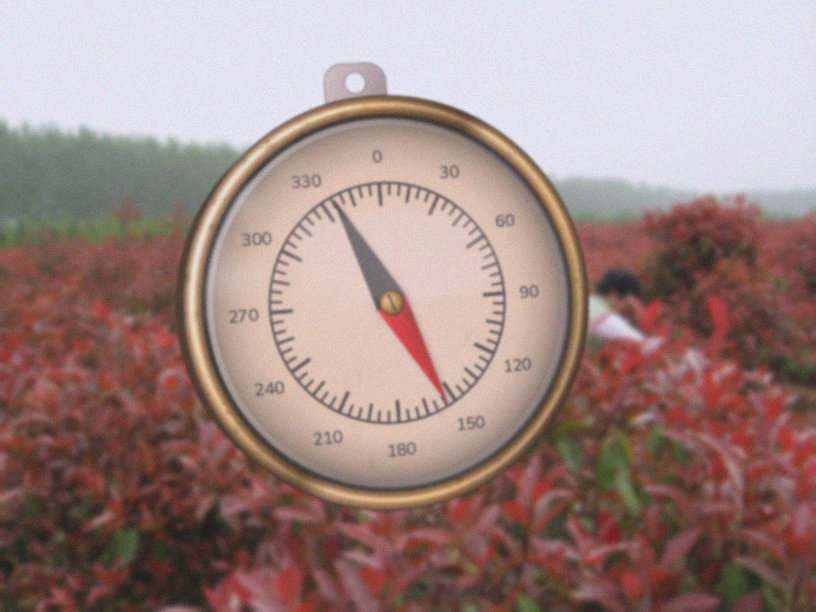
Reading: 155°
